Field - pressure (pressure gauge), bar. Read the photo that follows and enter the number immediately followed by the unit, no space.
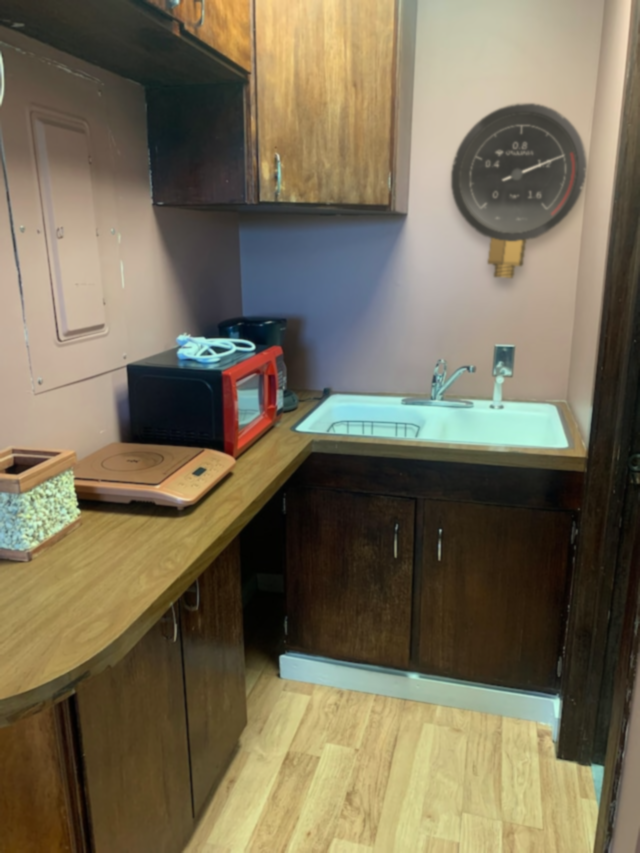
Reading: 1.2bar
